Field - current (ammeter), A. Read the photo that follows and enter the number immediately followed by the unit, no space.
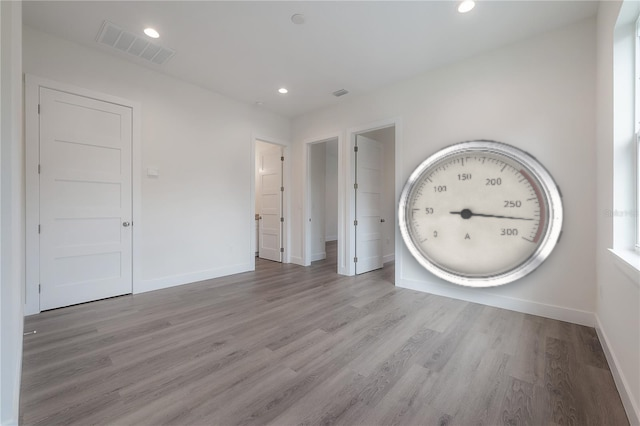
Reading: 275A
